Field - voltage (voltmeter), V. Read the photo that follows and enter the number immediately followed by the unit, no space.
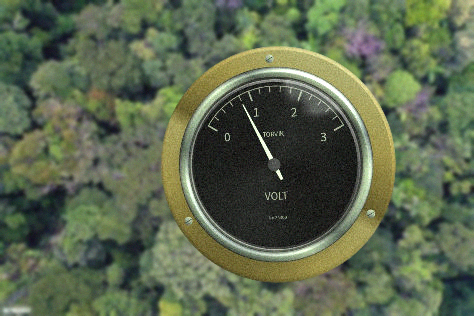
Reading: 0.8V
